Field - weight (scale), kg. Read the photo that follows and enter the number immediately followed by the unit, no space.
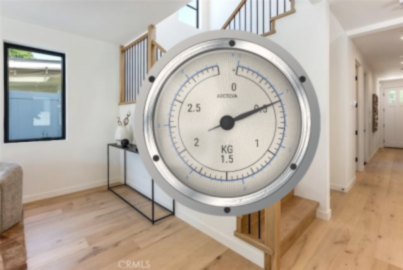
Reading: 0.5kg
